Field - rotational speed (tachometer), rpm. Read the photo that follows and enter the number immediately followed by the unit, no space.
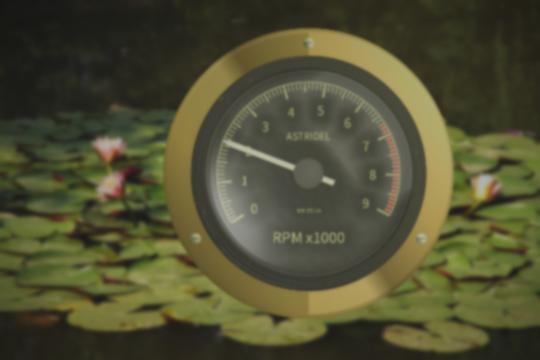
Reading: 2000rpm
